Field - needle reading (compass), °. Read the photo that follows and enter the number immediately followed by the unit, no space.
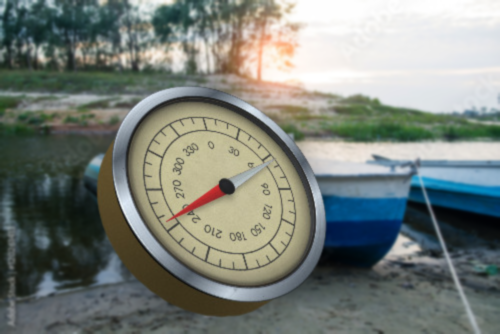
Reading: 245°
